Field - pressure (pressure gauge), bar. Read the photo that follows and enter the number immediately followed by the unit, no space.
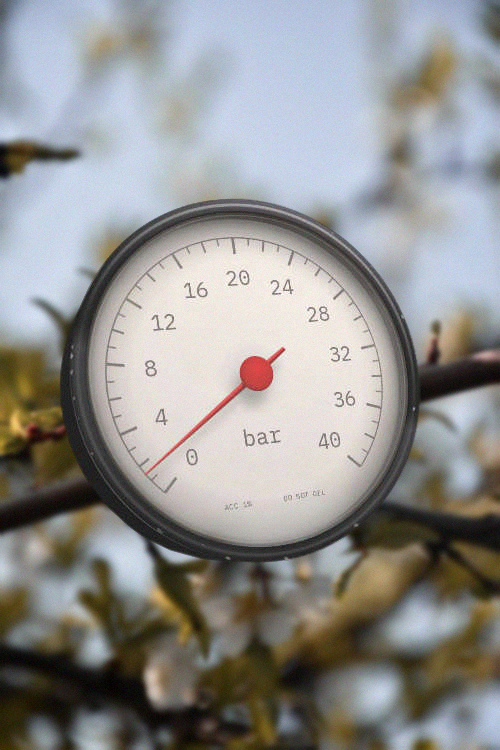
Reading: 1.5bar
